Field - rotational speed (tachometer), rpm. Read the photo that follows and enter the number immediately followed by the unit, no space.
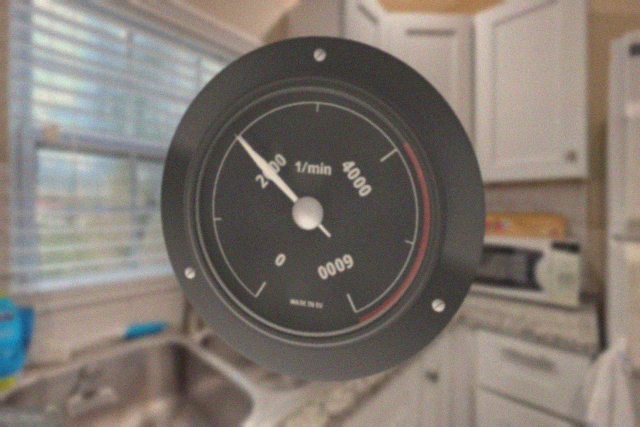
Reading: 2000rpm
